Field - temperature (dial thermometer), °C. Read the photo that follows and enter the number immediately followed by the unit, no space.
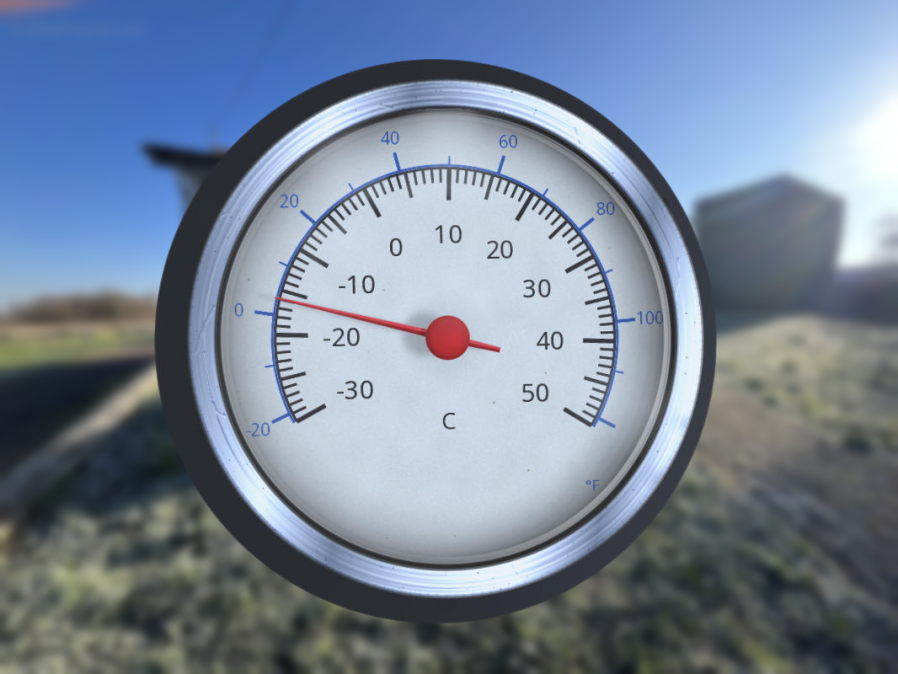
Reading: -16°C
